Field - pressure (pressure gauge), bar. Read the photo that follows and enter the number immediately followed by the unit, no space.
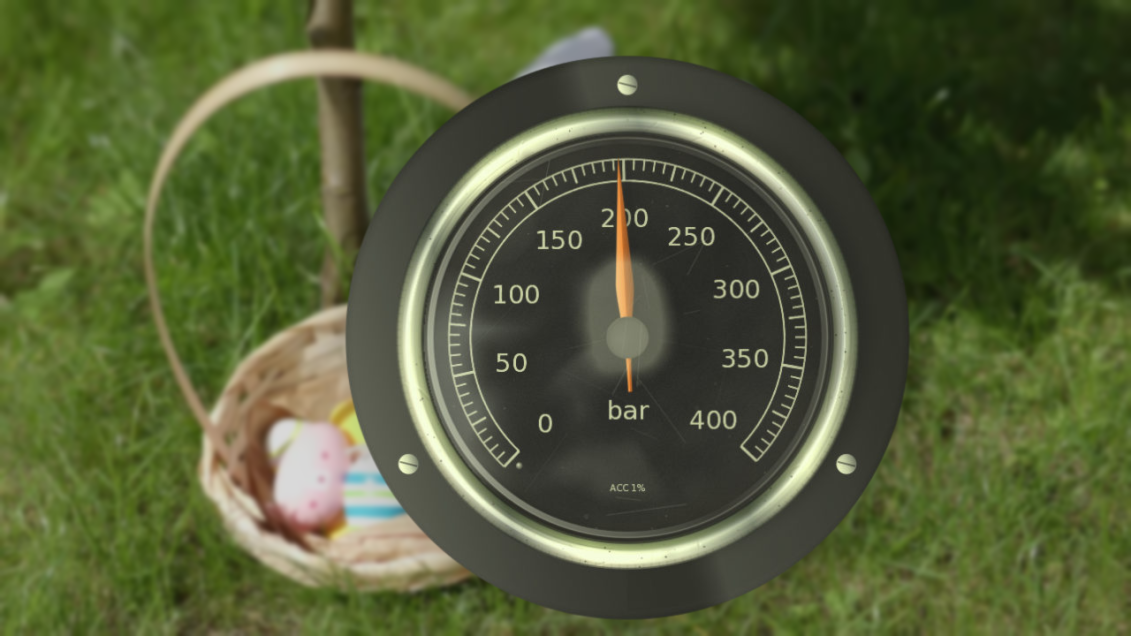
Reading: 197.5bar
